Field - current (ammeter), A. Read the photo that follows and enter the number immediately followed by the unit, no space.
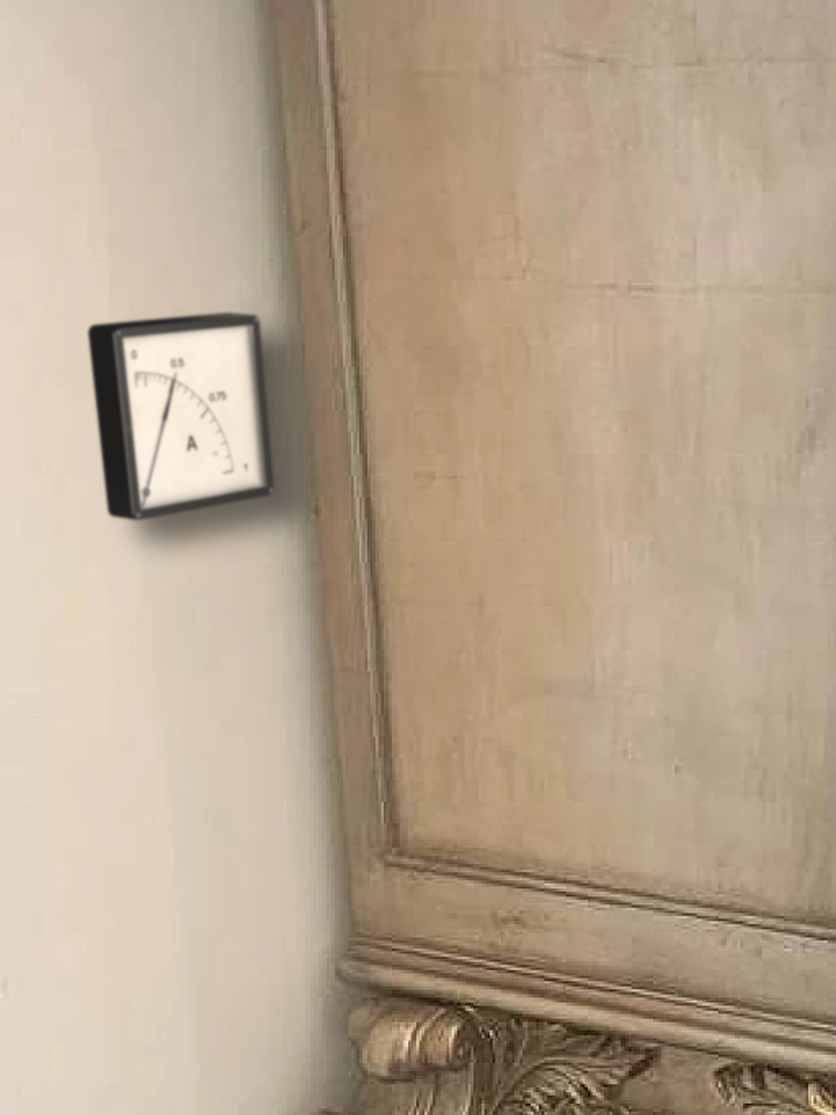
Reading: 0.5A
